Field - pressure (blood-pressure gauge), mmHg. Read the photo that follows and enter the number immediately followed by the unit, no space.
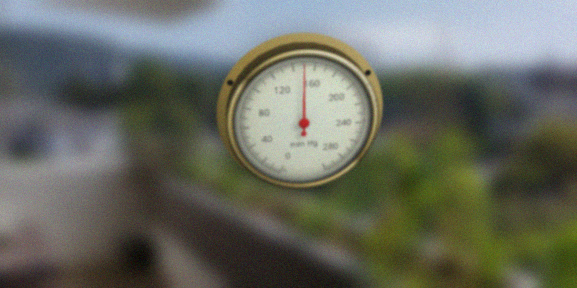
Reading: 150mmHg
